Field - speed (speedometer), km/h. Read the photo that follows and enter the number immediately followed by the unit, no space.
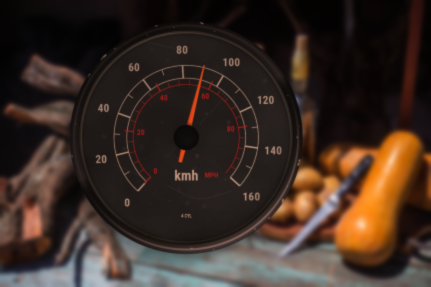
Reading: 90km/h
